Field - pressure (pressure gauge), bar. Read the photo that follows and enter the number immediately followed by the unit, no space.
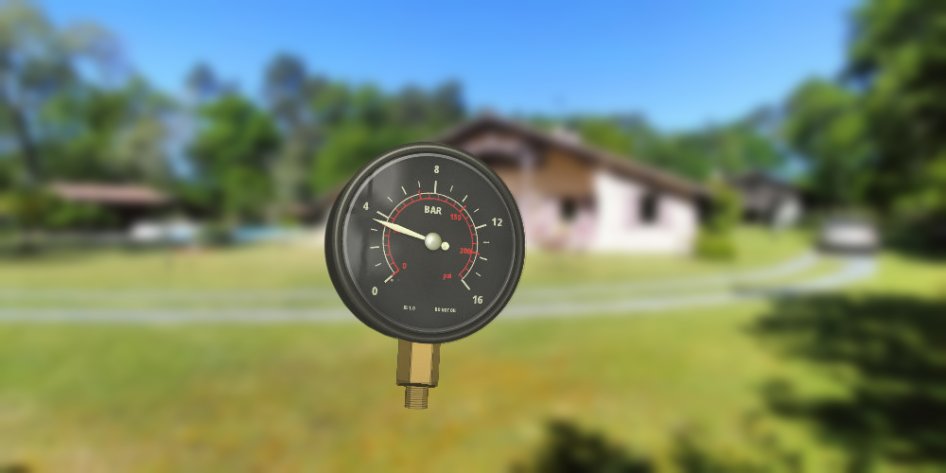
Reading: 3.5bar
